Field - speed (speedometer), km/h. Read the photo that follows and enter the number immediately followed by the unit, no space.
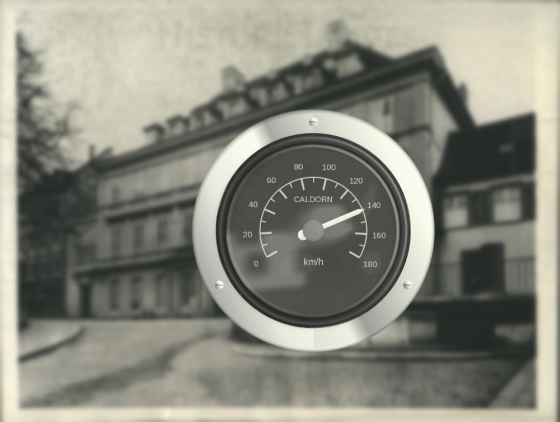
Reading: 140km/h
